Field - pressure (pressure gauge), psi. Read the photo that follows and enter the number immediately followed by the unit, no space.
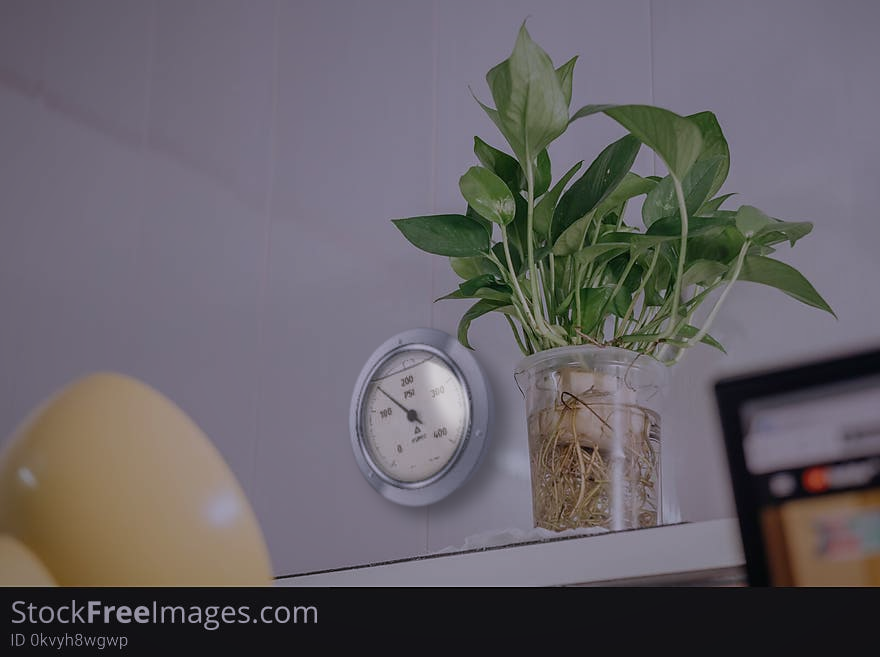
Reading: 140psi
